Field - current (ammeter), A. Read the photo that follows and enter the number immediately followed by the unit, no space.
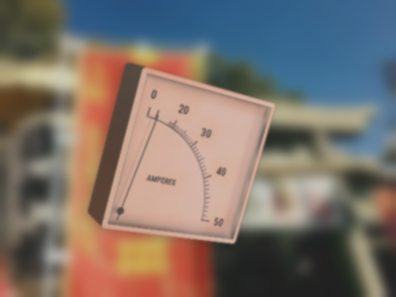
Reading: 10A
